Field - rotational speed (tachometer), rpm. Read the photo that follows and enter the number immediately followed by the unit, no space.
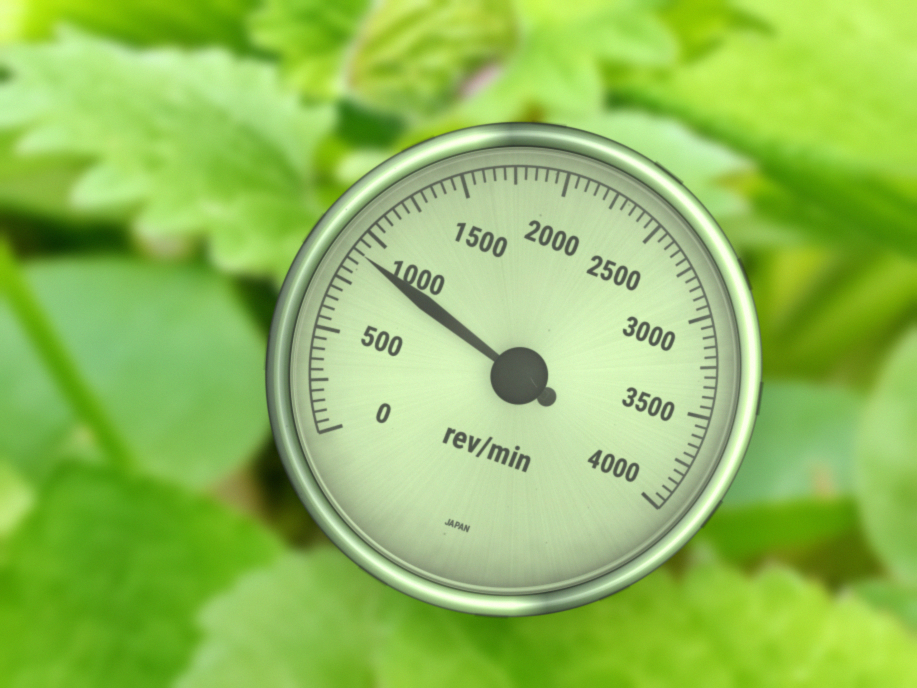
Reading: 900rpm
